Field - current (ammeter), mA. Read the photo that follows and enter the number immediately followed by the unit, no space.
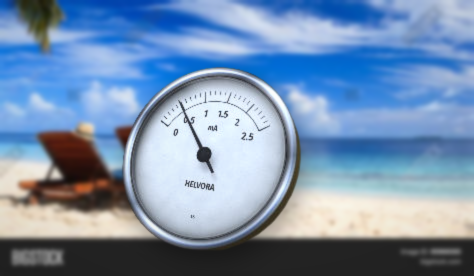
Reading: 0.5mA
